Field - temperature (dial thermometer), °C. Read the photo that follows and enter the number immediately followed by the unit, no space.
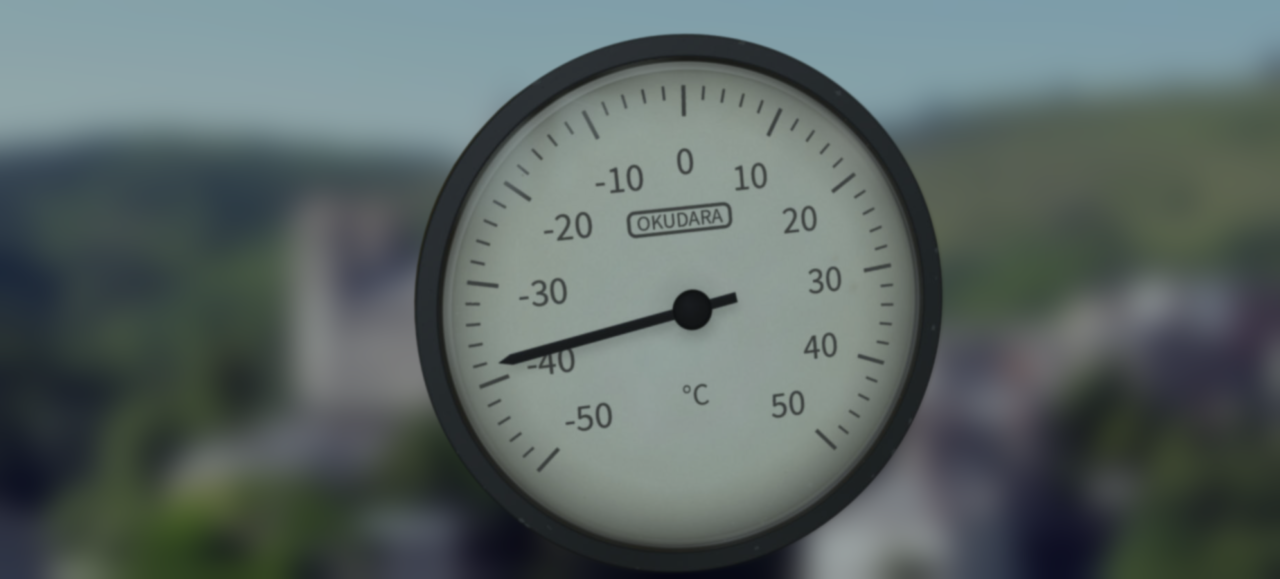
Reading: -38°C
